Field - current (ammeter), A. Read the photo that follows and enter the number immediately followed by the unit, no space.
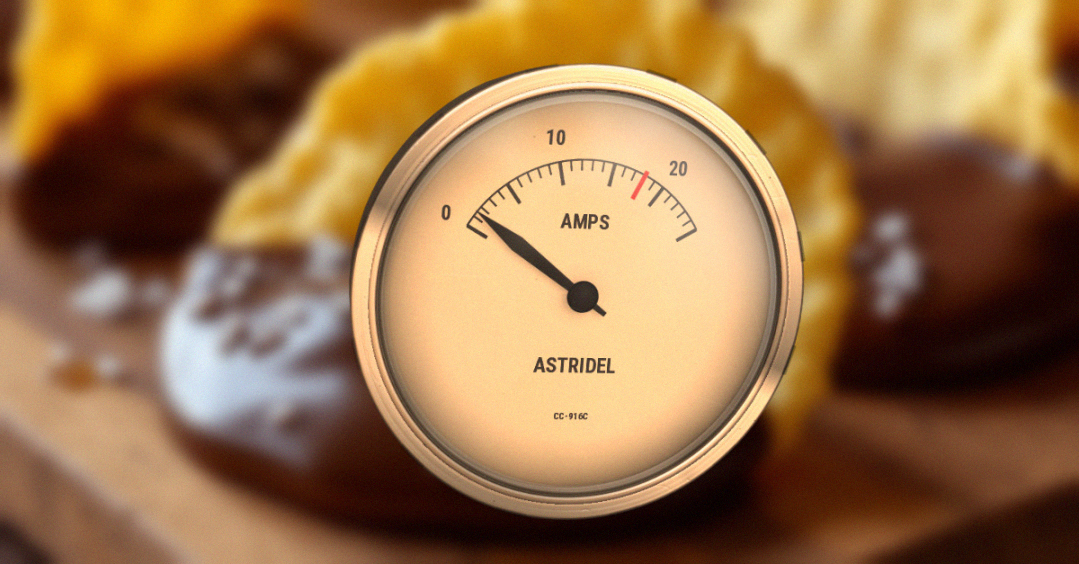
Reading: 1.5A
